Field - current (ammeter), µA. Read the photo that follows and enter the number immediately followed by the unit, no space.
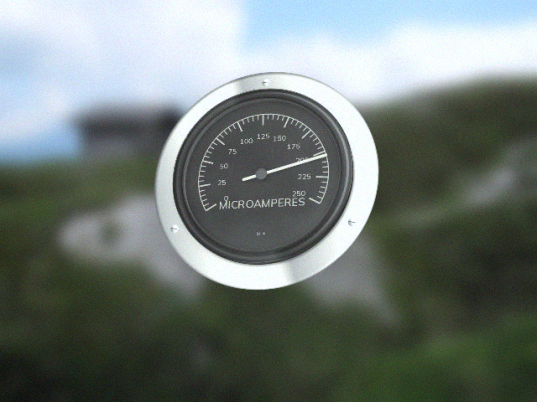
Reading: 205µA
